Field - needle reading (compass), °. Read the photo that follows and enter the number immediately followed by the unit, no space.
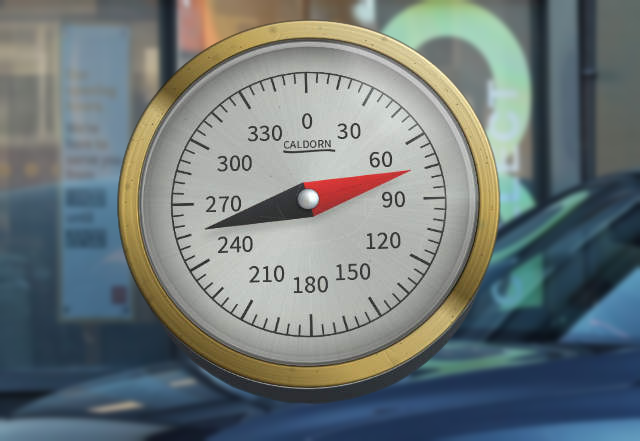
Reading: 75°
